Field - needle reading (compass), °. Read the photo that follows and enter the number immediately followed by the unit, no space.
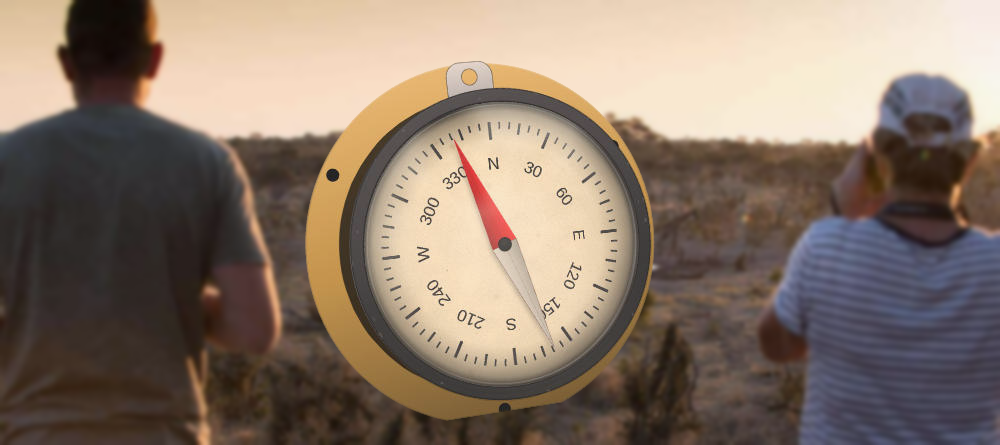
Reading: 340°
